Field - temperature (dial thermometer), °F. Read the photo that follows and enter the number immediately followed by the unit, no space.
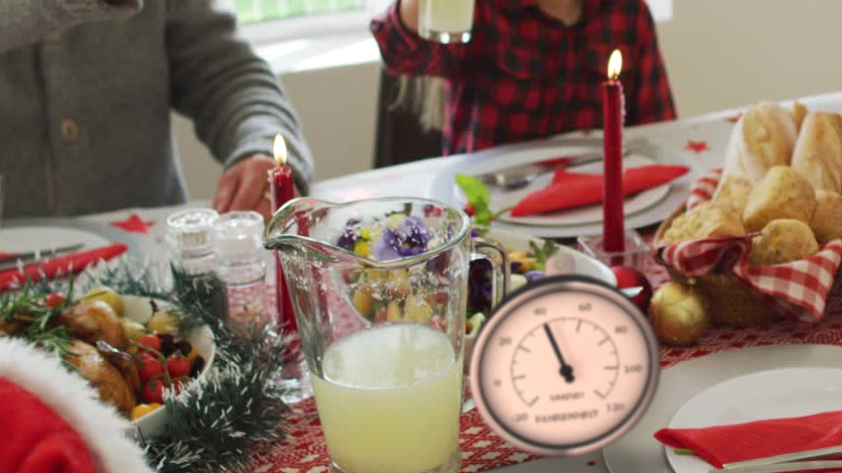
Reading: 40°F
